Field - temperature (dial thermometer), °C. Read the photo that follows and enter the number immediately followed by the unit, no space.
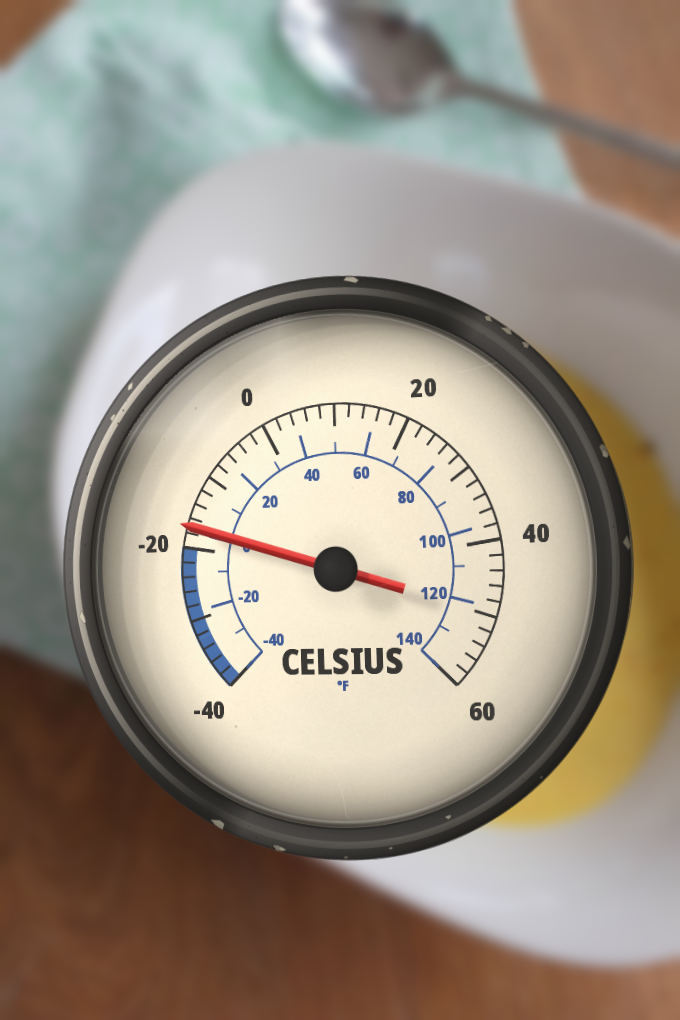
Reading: -17°C
